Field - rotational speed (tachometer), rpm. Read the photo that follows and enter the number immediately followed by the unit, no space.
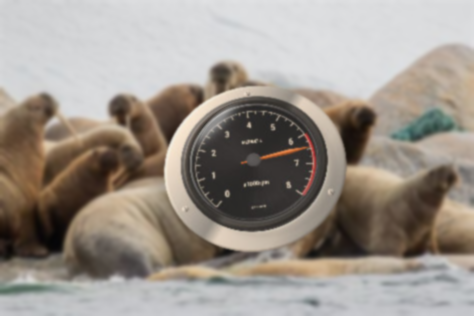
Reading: 6500rpm
